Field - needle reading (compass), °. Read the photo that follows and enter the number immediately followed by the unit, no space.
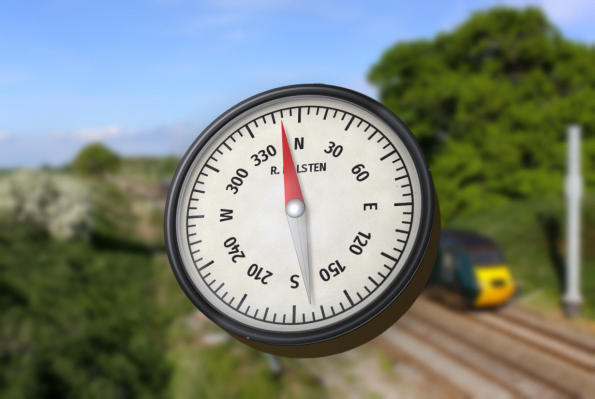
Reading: 350°
